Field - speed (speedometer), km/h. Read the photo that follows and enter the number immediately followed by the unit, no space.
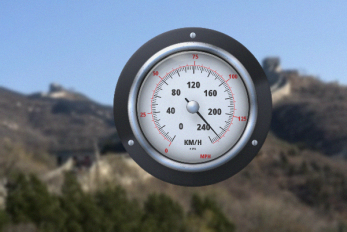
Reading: 230km/h
